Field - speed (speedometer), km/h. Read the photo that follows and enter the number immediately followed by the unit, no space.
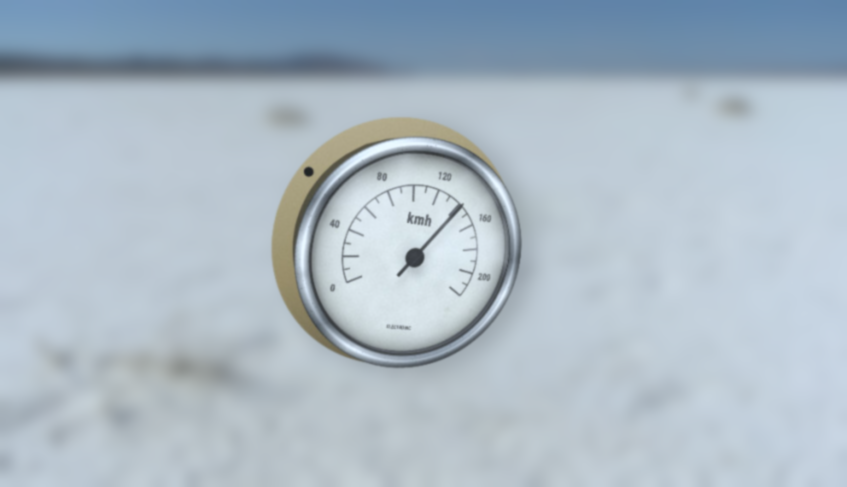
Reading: 140km/h
